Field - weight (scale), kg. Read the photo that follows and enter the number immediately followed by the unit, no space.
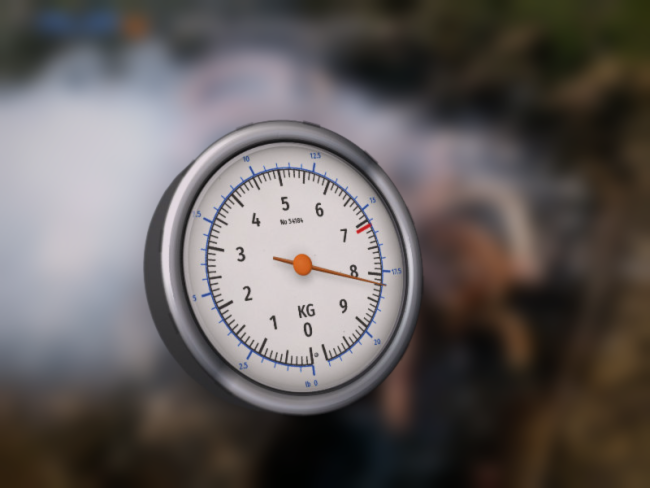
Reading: 8.2kg
